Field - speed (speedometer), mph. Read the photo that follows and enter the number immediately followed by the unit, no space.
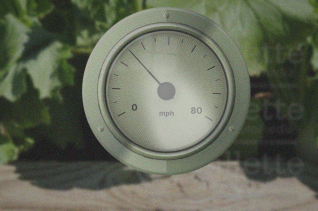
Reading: 25mph
